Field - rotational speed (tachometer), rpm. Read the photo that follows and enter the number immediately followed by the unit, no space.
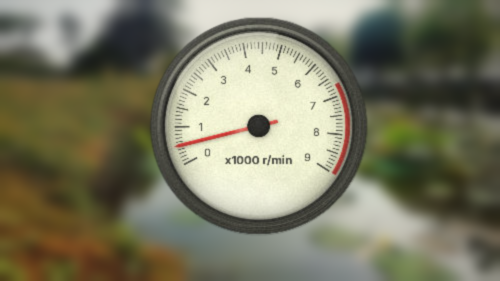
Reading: 500rpm
